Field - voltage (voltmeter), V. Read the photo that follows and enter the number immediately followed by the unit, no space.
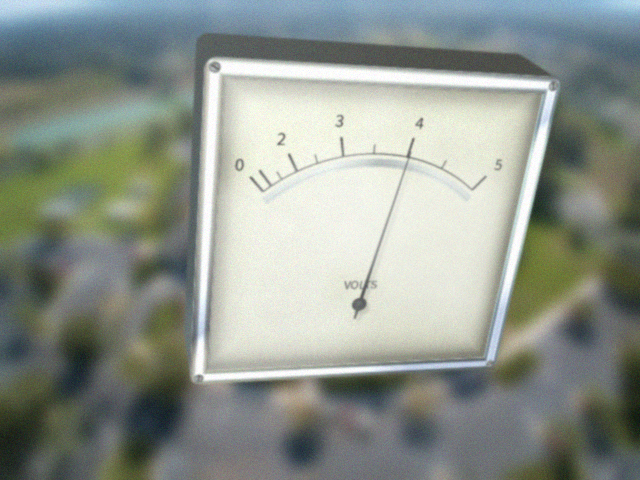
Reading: 4V
